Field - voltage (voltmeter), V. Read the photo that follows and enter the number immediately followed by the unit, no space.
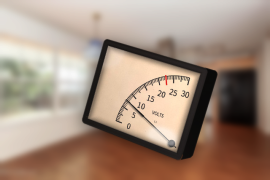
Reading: 7.5V
